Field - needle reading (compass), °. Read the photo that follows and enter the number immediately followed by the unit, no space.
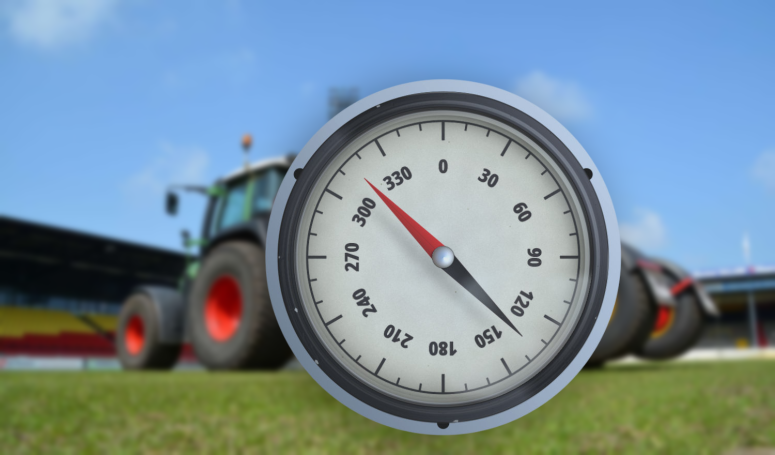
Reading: 315°
